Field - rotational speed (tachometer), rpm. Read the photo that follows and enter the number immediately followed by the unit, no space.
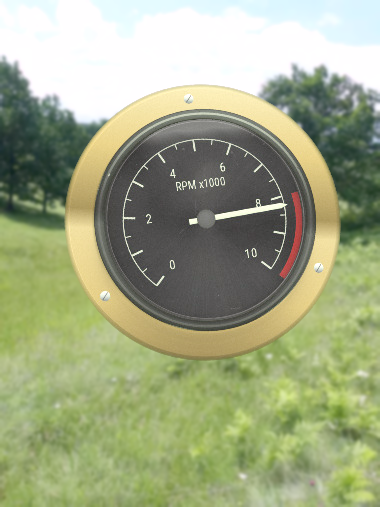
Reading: 8250rpm
